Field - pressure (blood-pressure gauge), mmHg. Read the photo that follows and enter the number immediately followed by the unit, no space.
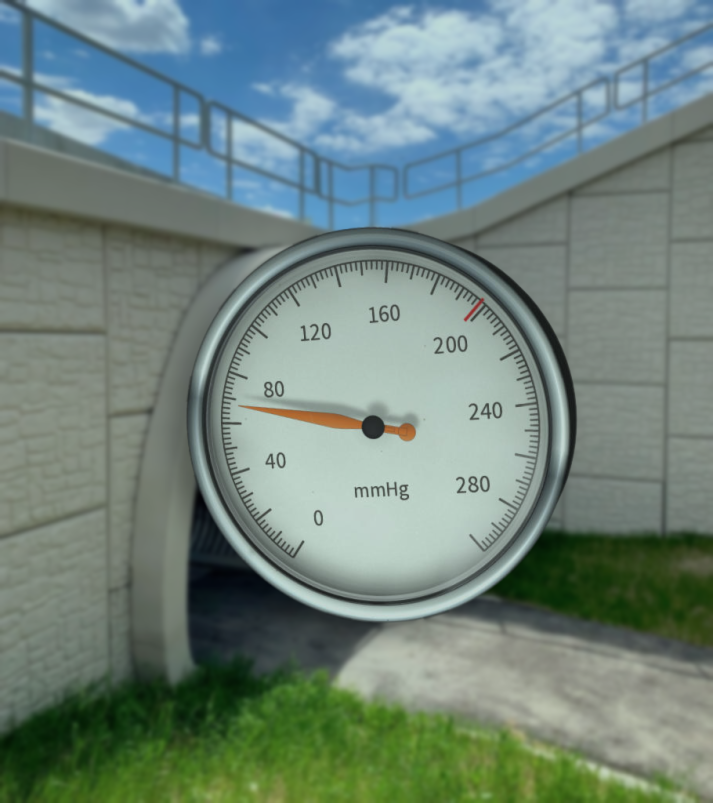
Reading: 68mmHg
